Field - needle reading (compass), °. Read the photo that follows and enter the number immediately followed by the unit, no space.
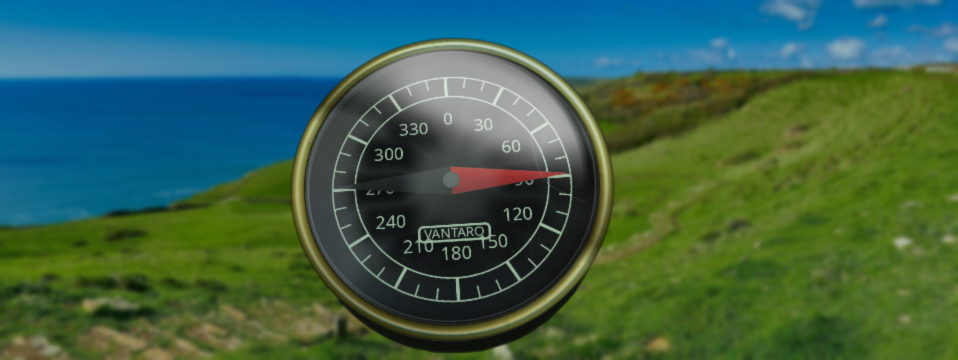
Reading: 90°
